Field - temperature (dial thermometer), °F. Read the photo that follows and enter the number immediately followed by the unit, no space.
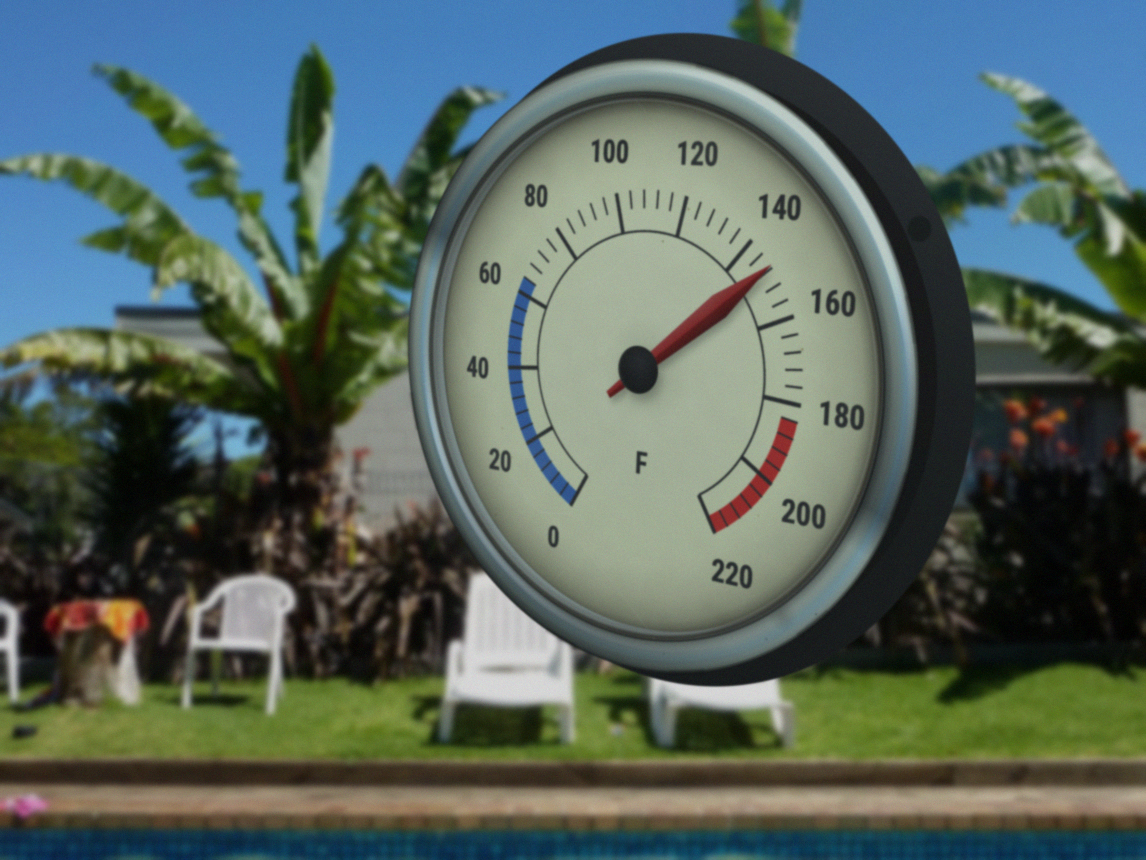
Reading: 148°F
